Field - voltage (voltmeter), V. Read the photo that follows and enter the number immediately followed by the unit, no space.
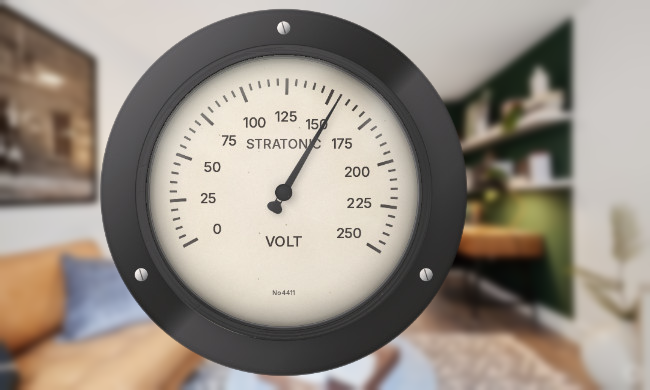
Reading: 155V
